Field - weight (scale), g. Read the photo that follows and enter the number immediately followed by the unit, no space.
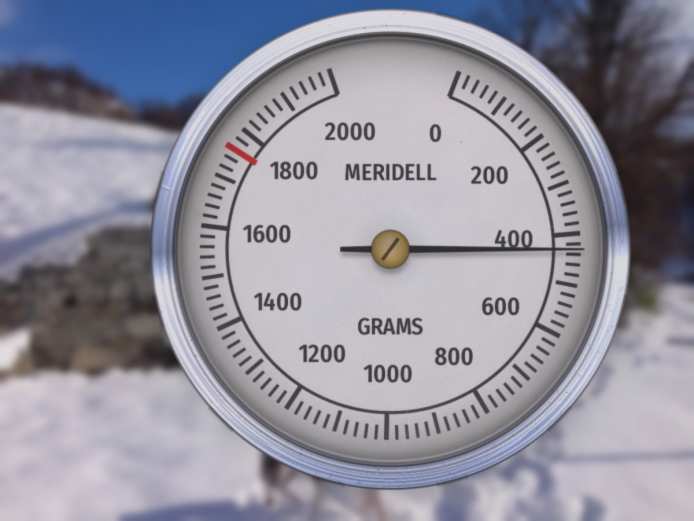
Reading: 430g
